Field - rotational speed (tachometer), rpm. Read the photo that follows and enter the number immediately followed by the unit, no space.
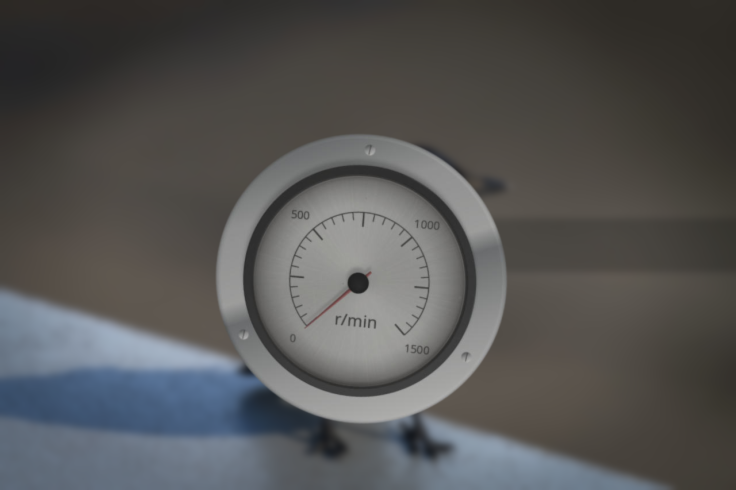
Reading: 0rpm
